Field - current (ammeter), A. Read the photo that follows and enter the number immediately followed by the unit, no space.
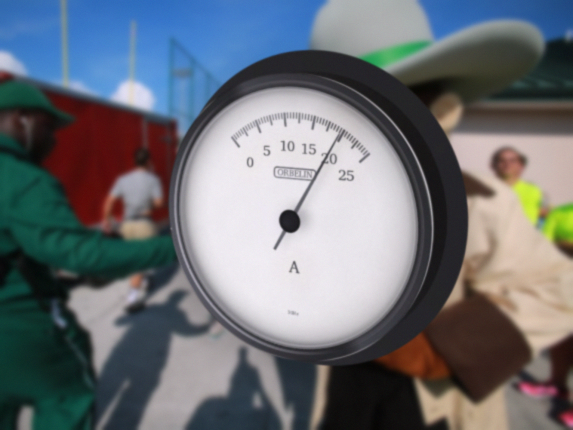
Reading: 20A
